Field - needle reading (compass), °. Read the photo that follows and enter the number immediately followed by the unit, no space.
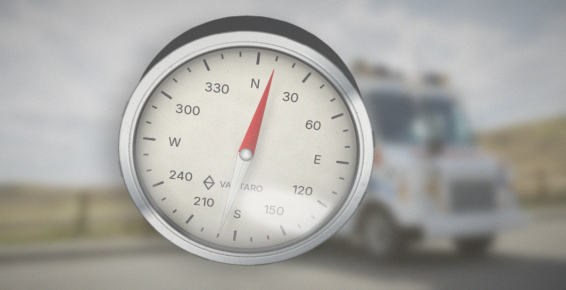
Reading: 10°
